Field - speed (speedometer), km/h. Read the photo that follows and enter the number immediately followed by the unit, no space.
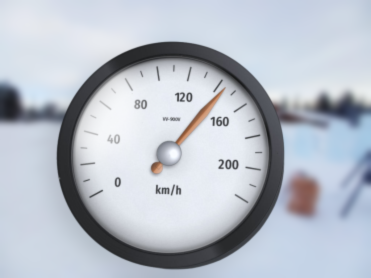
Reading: 145km/h
